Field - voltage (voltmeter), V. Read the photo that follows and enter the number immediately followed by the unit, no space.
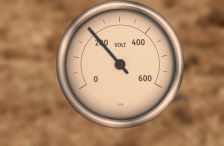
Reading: 200V
